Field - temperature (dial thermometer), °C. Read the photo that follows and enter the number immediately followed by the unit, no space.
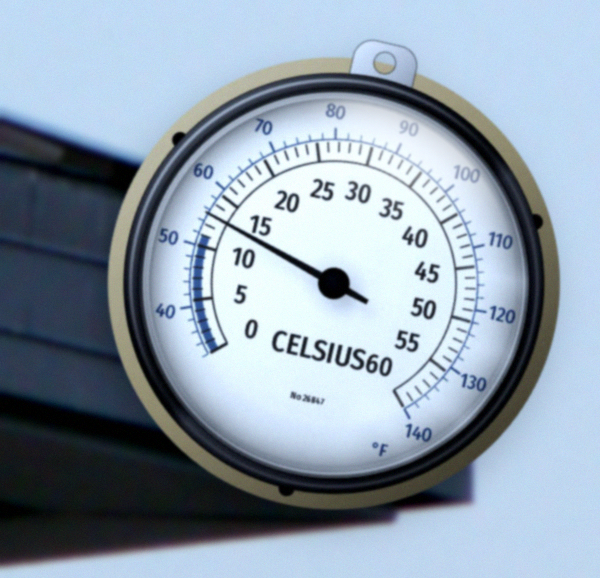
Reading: 13°C
